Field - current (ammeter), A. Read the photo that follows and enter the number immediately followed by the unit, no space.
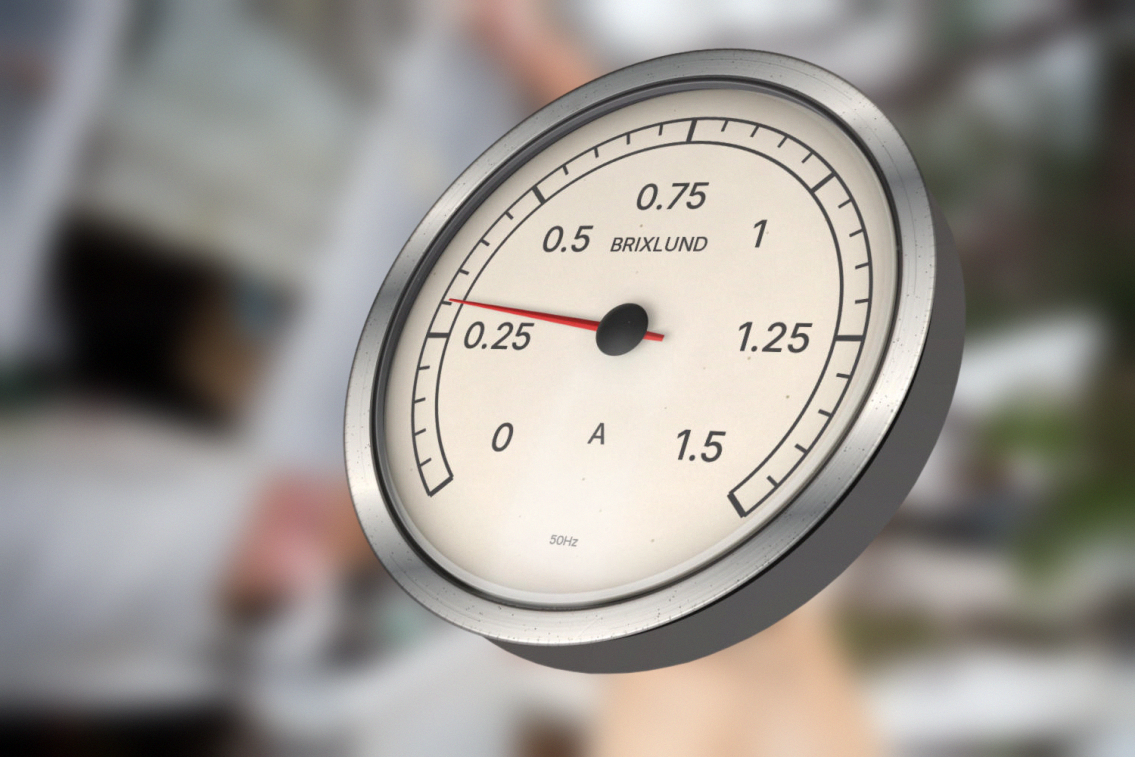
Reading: 0.3A
